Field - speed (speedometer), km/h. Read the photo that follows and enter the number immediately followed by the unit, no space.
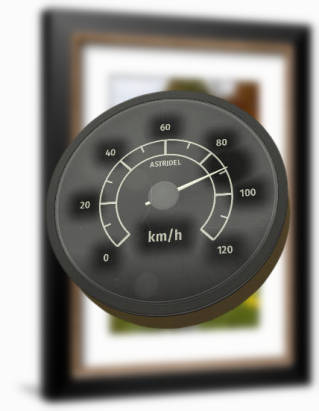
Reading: 90km/h
